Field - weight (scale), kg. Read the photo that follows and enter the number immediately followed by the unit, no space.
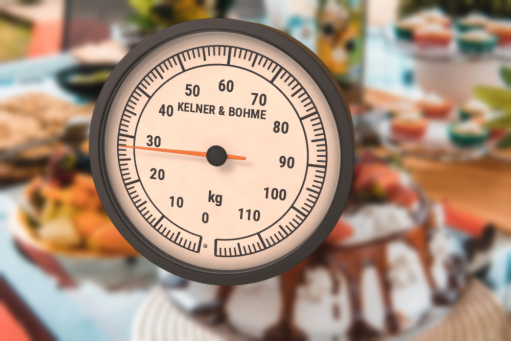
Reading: 28kg
